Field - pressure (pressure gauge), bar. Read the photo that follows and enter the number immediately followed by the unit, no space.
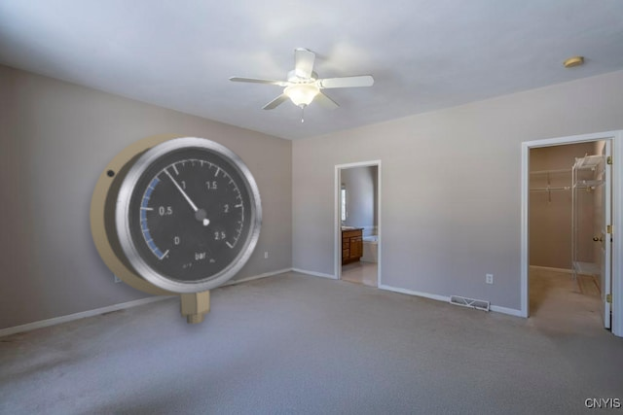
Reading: 0.9bar
